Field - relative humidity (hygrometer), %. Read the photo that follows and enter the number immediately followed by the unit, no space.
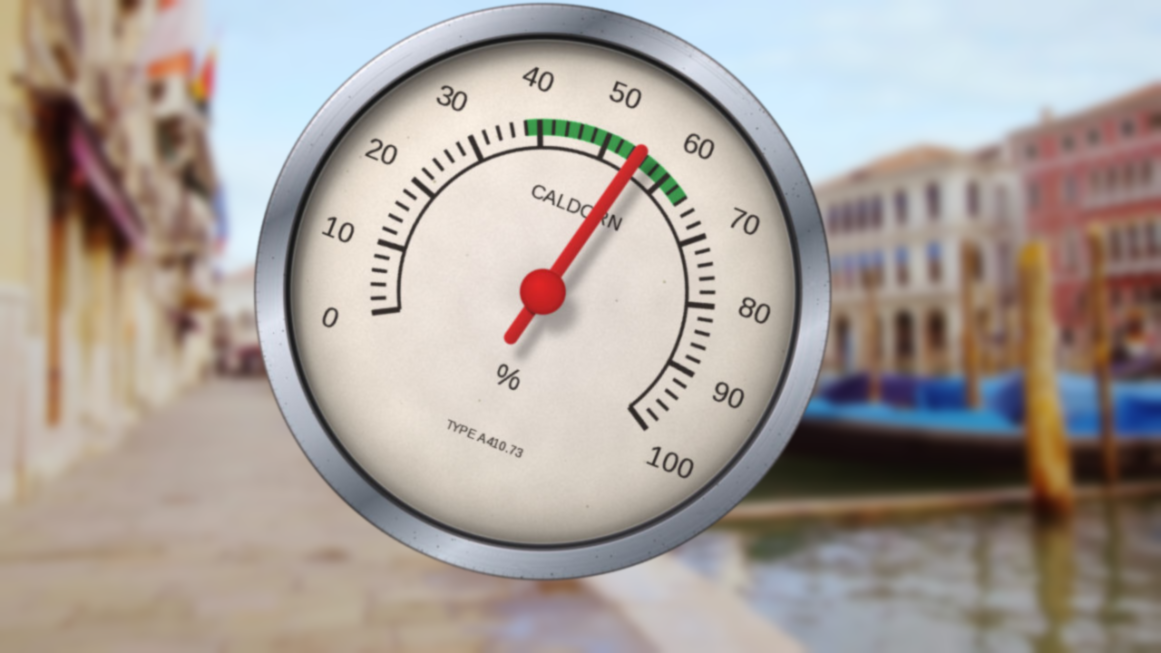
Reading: 55%
